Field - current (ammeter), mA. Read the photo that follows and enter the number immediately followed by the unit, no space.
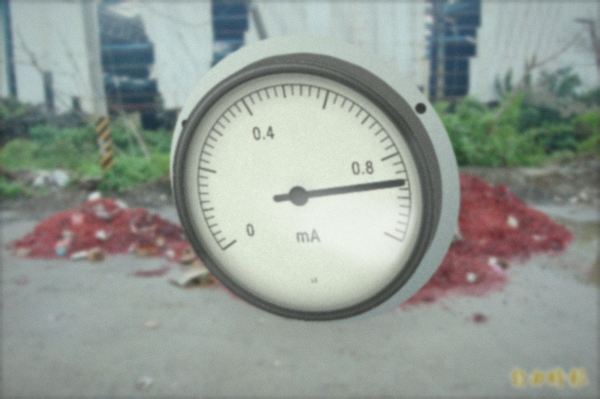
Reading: 0.86mA
